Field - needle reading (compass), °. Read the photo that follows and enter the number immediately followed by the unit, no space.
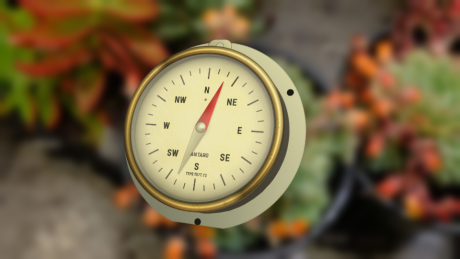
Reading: 20°
